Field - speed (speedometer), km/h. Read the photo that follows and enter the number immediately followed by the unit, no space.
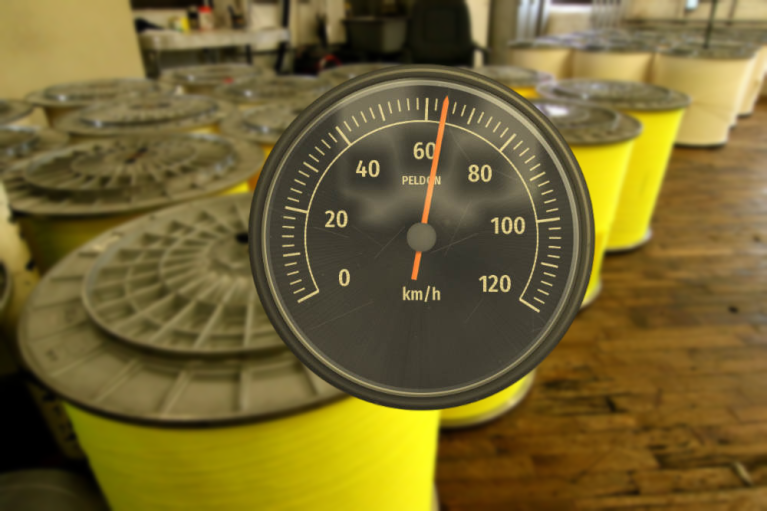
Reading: 64km/h
